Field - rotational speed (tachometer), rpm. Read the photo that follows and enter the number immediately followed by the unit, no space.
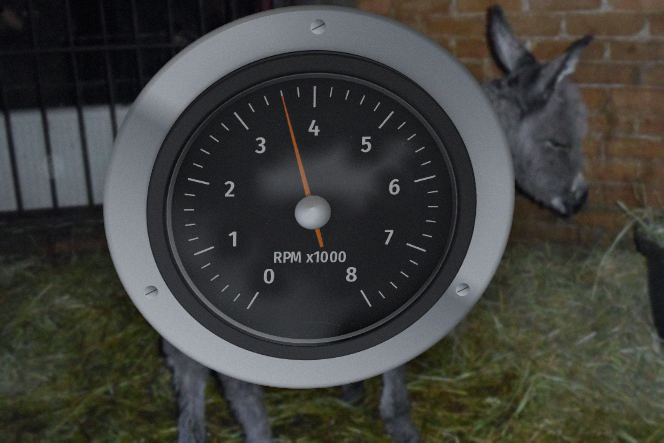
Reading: 3600rpm
